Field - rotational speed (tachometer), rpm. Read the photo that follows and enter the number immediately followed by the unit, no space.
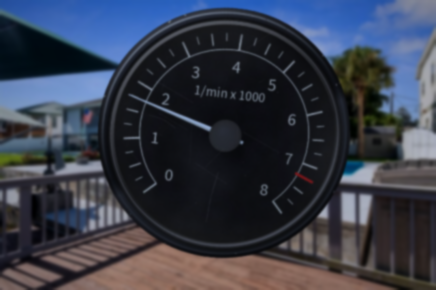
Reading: 1750rpm
